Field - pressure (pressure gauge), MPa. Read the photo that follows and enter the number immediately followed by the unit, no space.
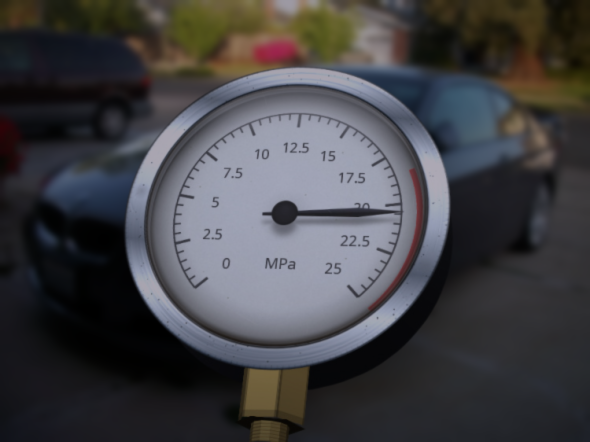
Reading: 20.5MPa
